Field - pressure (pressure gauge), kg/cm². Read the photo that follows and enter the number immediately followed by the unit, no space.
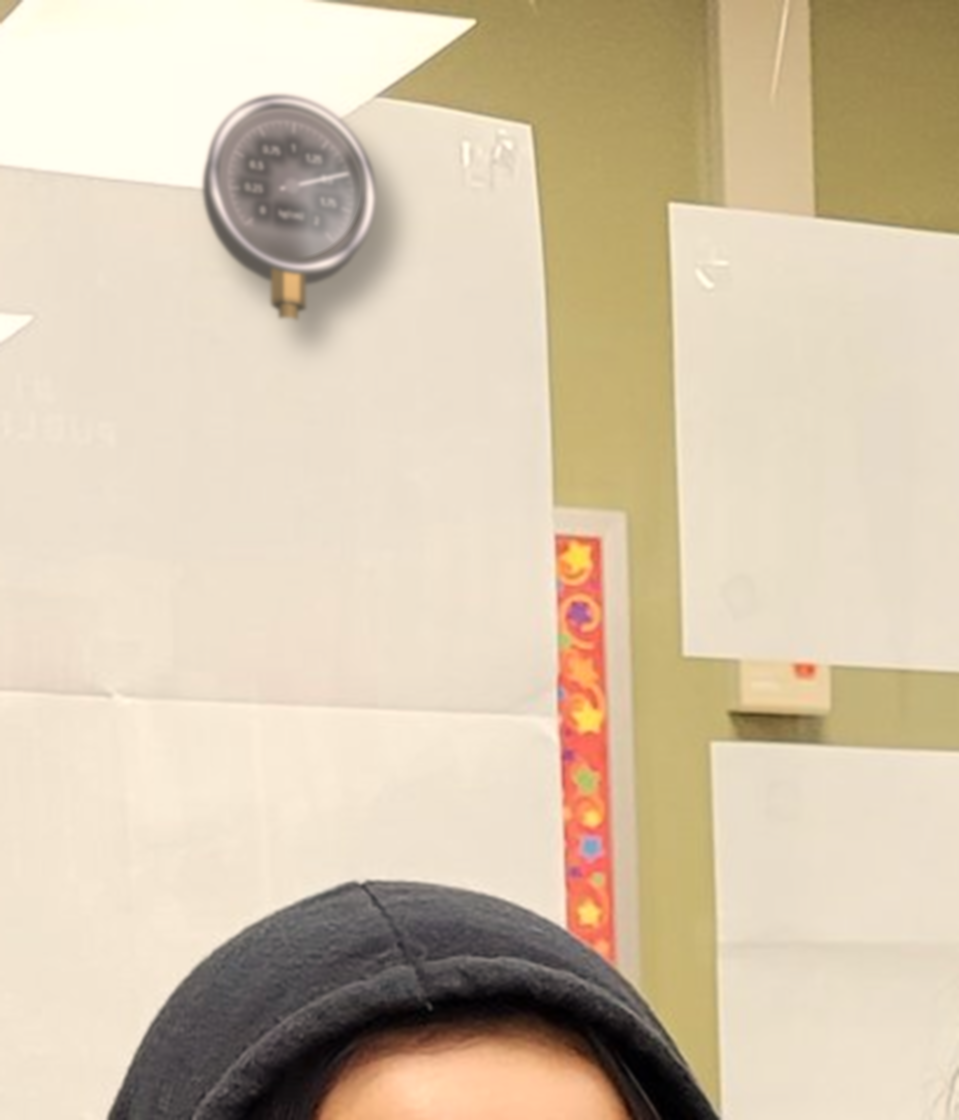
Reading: 1.5kg/cm²
